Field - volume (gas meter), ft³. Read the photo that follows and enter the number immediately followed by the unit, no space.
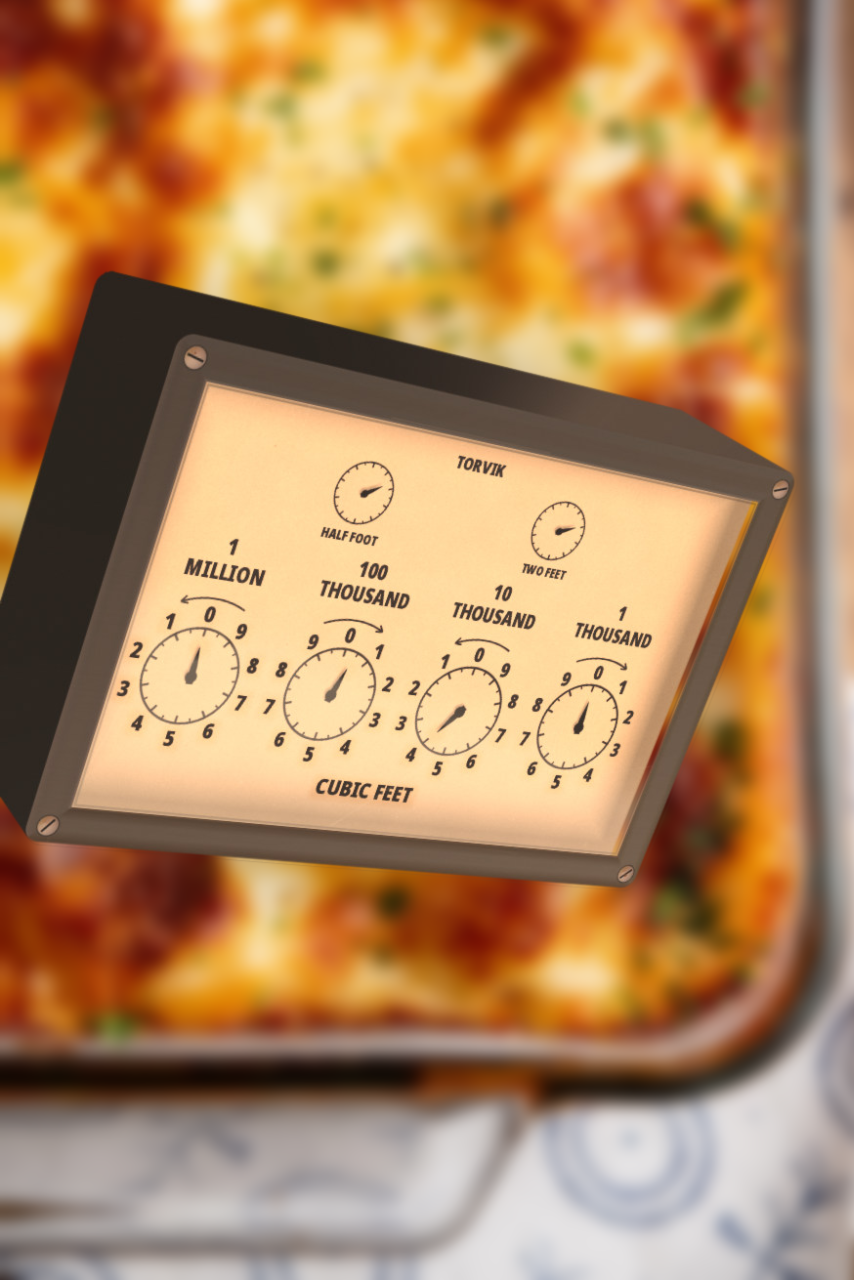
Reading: 4000ft³
